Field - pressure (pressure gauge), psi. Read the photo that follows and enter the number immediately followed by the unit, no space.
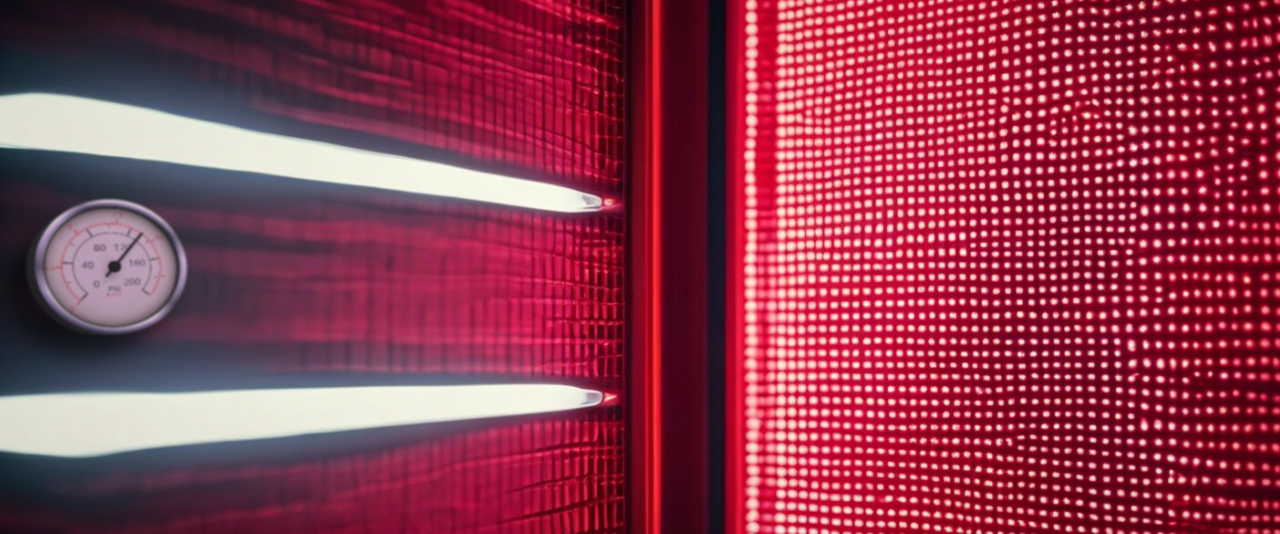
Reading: 130psi
